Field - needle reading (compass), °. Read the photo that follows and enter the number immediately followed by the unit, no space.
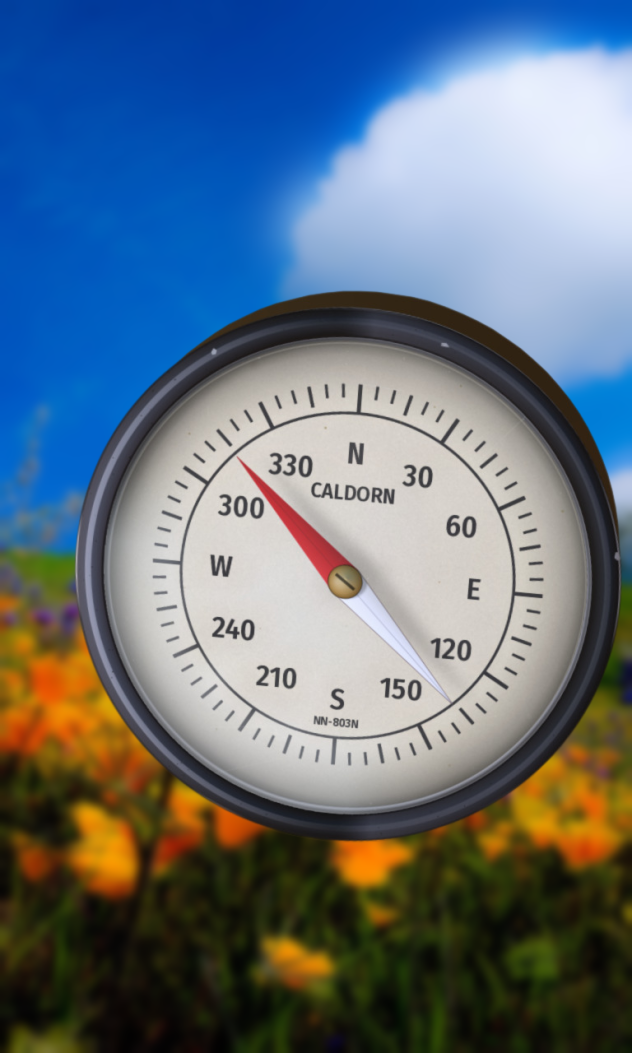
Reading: 315°
